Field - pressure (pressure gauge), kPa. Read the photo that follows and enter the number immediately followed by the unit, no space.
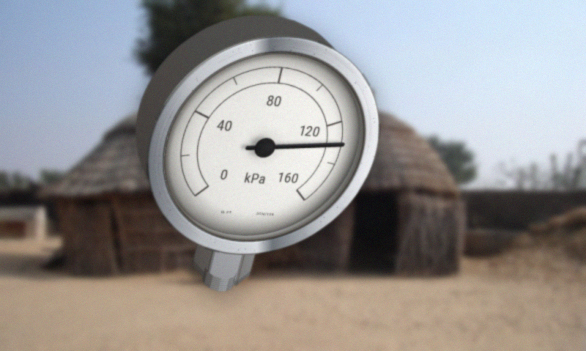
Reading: 130kPa
